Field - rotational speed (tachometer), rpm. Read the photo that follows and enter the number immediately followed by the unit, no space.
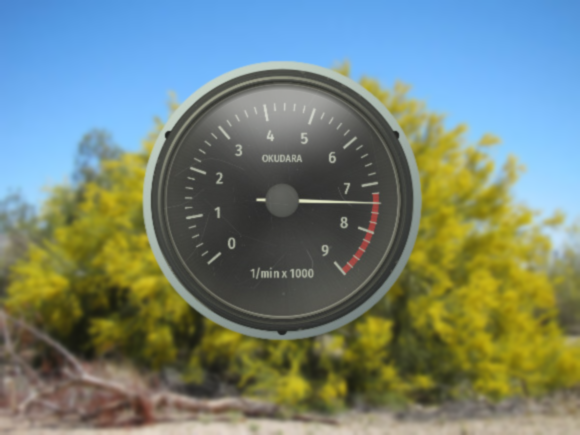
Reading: 7400rpm
